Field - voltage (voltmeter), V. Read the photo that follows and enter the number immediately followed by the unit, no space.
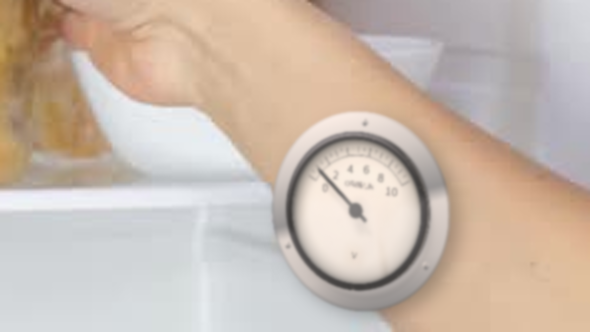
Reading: 1V
